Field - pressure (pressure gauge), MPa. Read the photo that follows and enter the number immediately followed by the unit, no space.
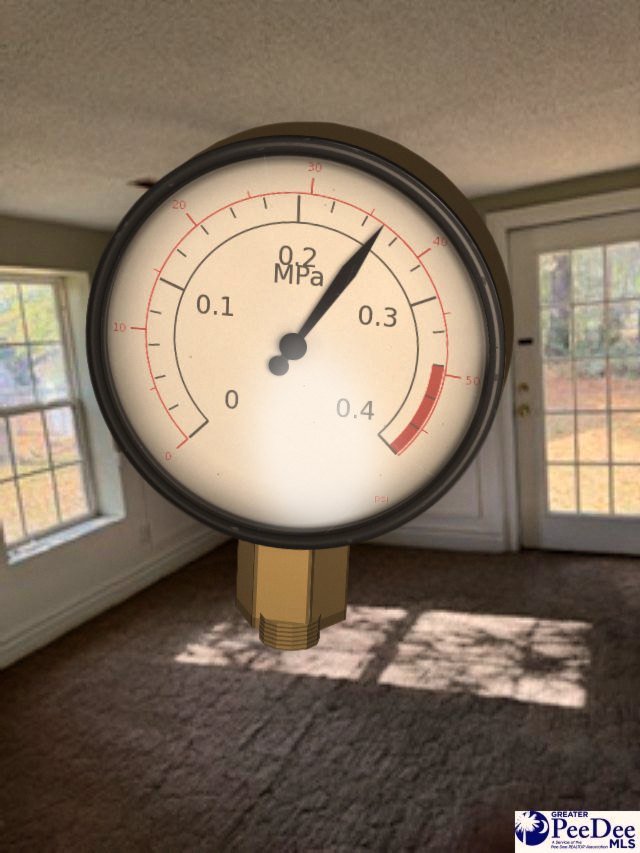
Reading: 0.25MPa
